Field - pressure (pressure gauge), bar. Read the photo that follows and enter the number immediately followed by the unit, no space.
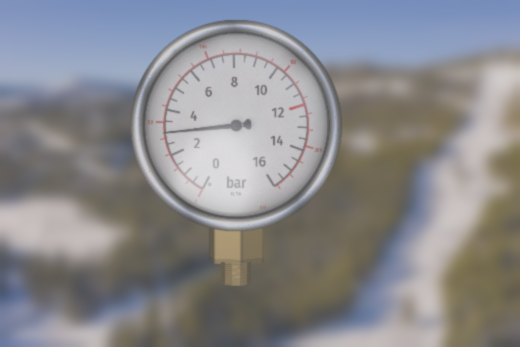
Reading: 3bar
